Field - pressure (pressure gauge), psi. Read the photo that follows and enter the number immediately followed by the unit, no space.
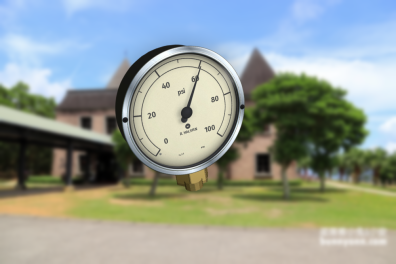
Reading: 60psi
